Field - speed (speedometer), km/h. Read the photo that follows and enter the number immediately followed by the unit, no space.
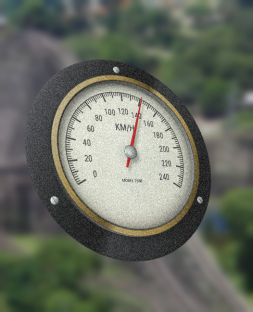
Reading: 140km/h
